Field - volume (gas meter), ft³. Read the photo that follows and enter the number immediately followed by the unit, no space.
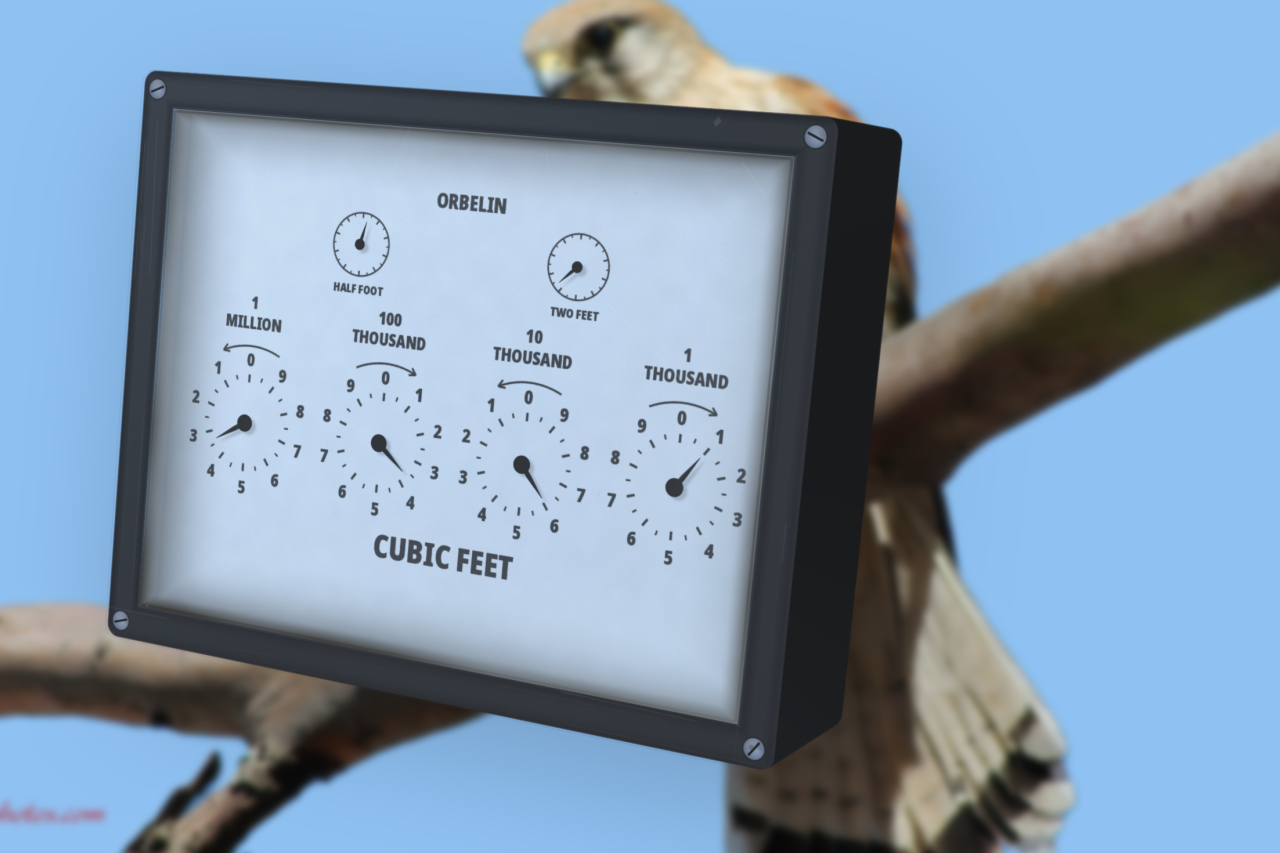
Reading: 336100ft³
